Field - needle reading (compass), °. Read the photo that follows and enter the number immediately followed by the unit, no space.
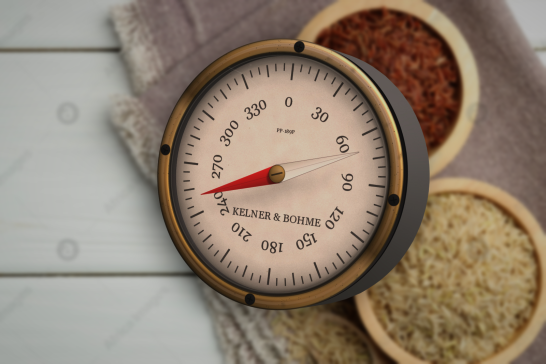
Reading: 250°
